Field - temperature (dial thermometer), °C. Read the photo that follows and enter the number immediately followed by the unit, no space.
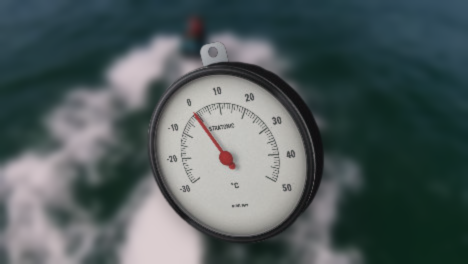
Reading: 0°C
